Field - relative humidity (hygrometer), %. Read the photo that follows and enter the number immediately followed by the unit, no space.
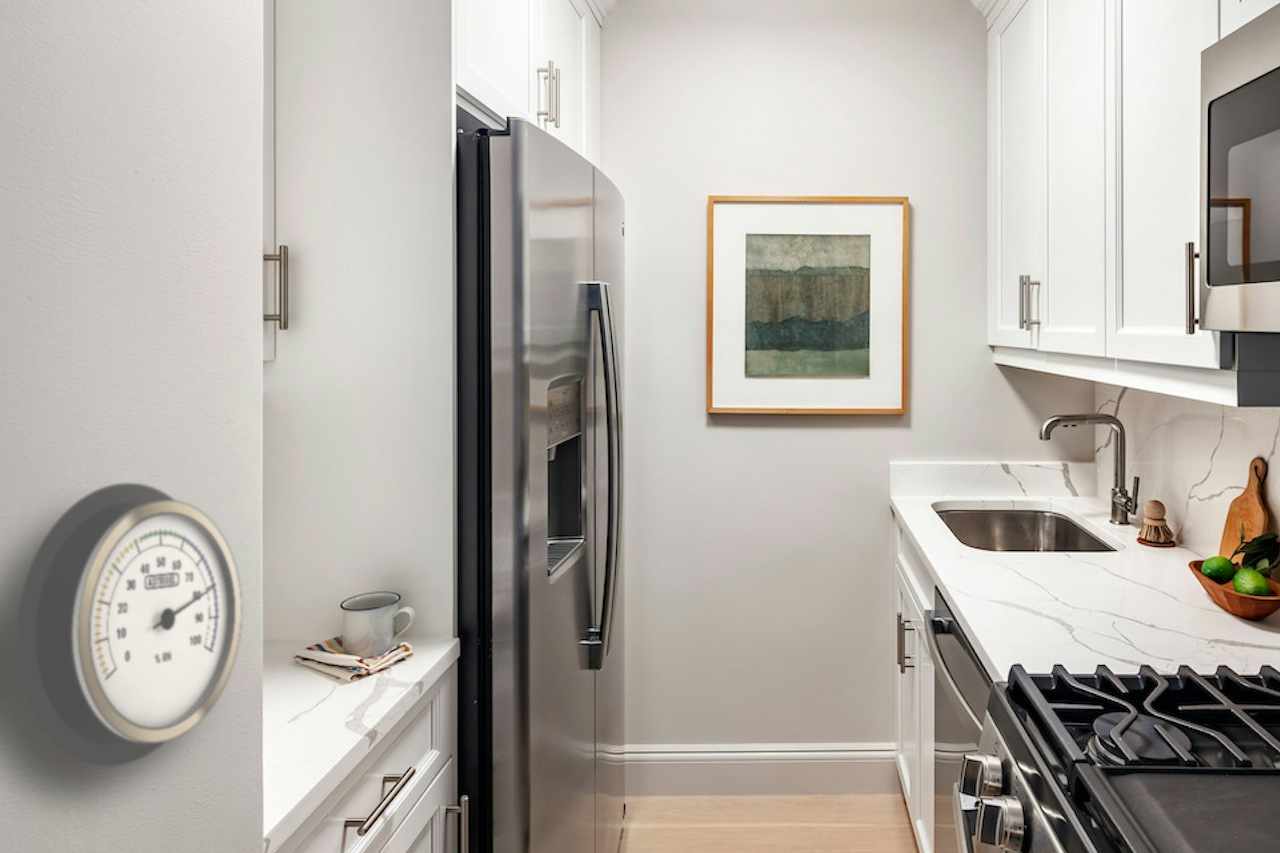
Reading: 80%
